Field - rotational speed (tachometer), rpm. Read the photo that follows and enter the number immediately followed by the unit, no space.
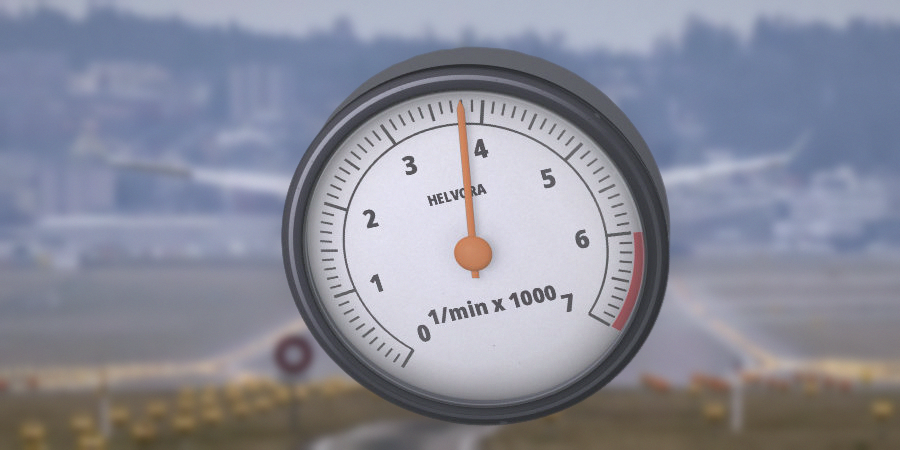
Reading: 3800rpm
